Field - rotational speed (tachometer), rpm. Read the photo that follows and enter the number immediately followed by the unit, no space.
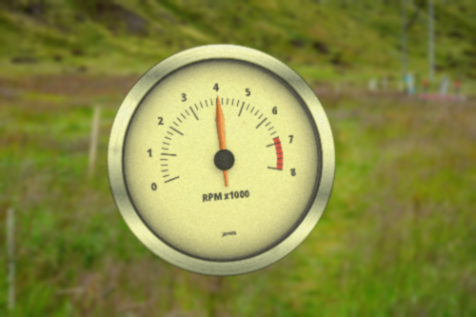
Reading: 4000rpm
